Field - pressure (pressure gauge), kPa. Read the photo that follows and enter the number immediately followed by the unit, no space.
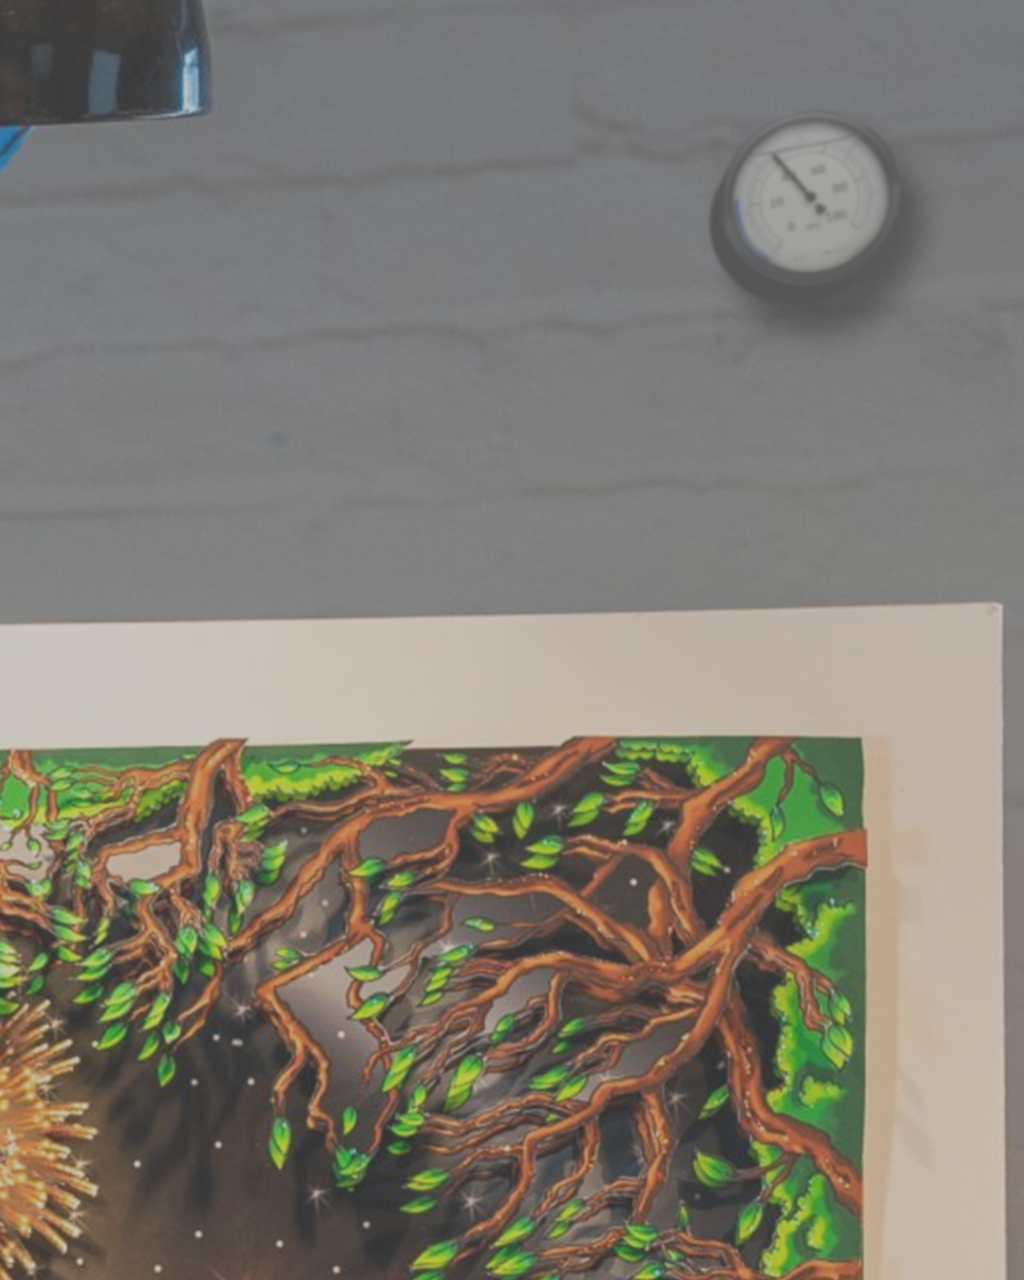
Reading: 40kPa
